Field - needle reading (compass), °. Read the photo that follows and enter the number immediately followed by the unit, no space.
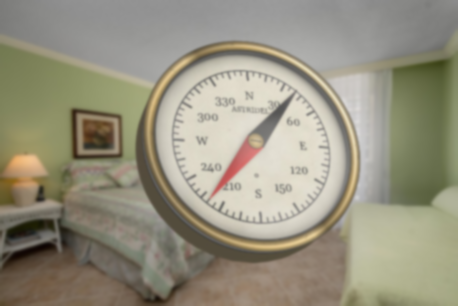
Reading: 220°
